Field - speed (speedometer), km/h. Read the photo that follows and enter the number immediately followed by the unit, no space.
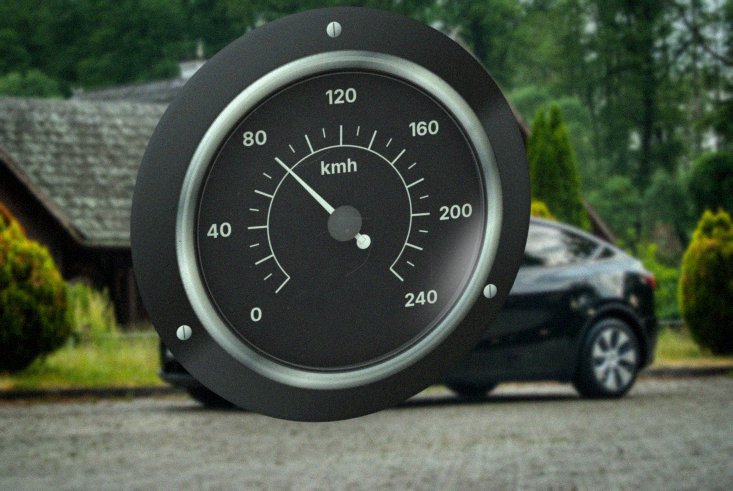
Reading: 80km/h
